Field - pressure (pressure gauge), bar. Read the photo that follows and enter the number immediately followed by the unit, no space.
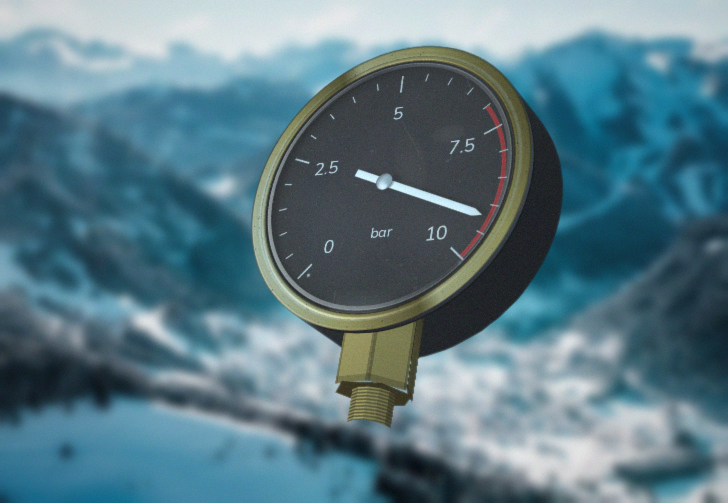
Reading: 9.25bar
